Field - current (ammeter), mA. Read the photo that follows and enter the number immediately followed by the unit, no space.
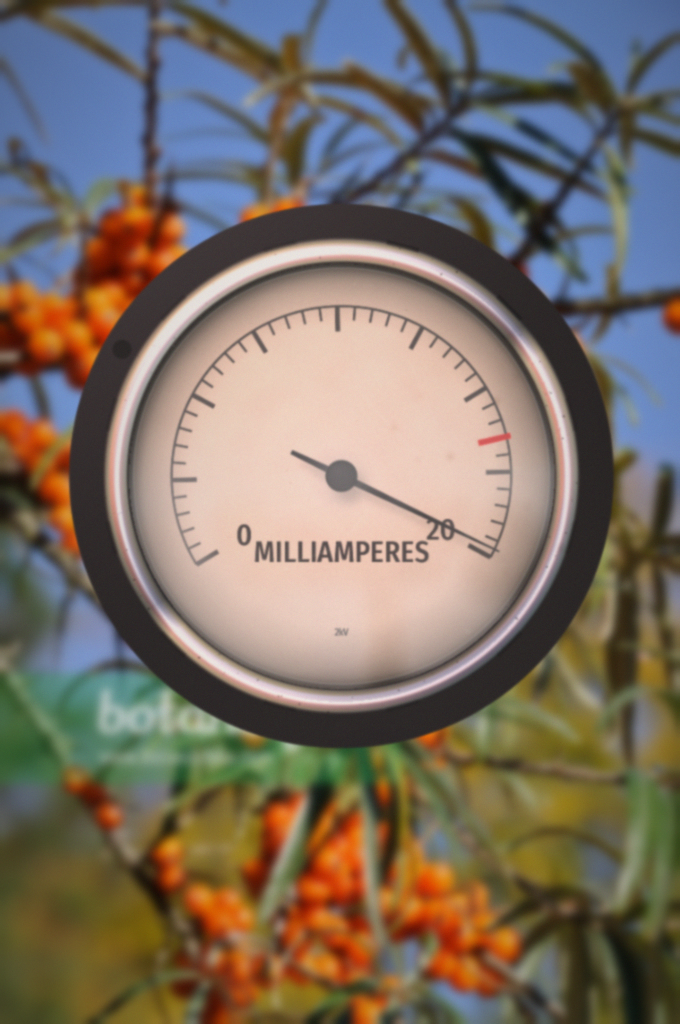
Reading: 19.75mA
